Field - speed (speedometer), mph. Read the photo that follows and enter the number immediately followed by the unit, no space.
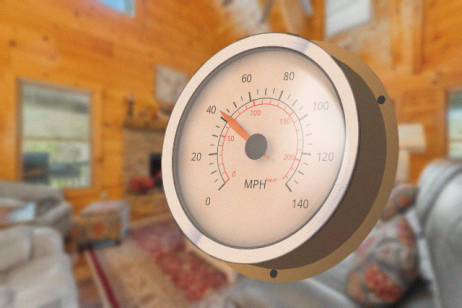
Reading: 42.5mph
